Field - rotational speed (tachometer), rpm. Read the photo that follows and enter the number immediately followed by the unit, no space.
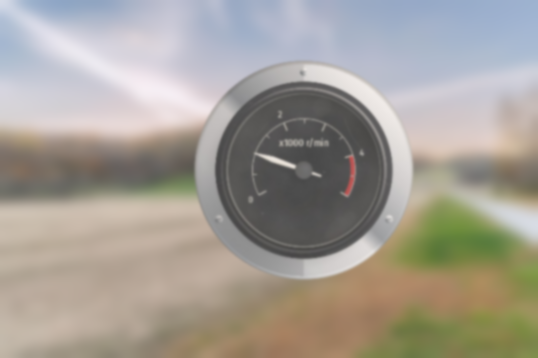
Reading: 1000rpm
